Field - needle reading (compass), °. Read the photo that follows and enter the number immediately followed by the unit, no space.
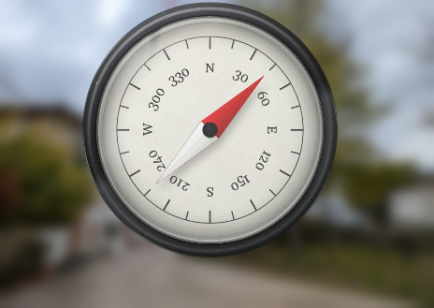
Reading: 45°
